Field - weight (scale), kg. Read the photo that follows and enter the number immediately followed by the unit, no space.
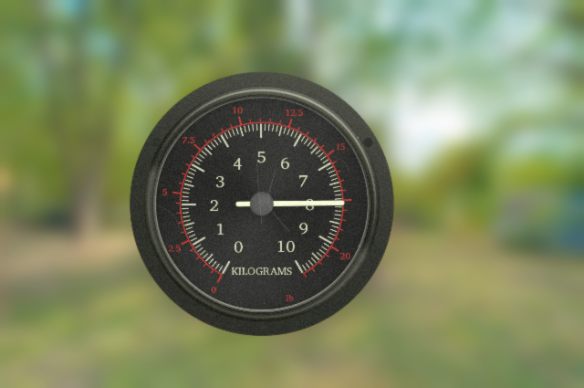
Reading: 8kg
